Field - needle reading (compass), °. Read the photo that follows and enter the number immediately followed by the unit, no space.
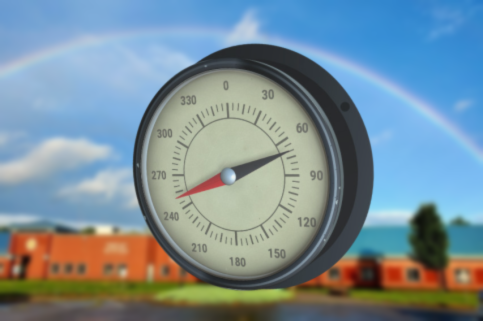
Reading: 250°
